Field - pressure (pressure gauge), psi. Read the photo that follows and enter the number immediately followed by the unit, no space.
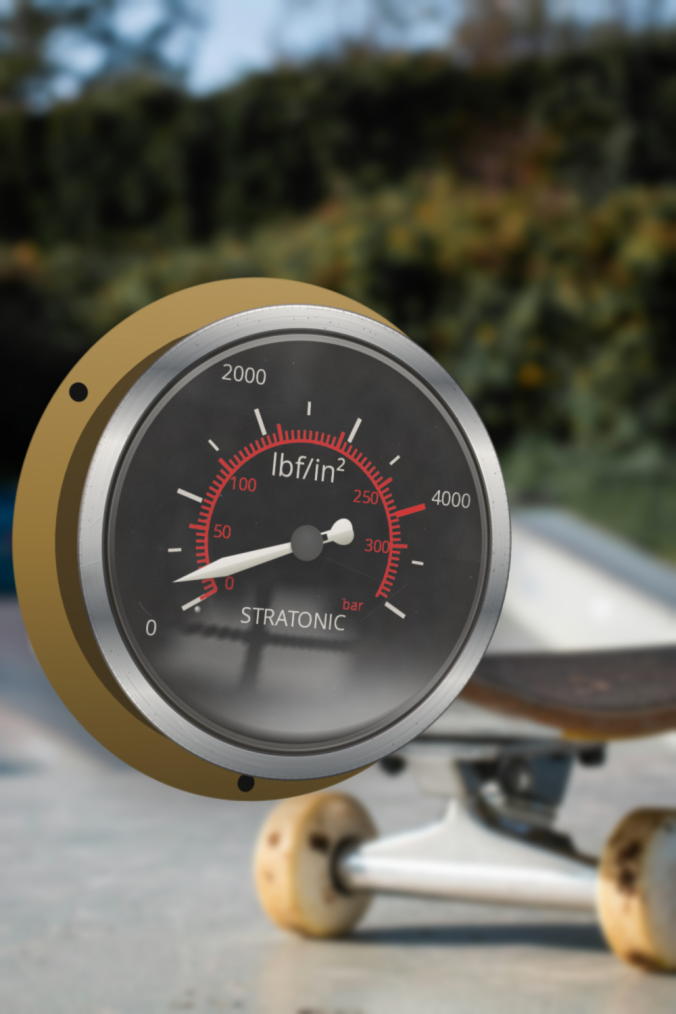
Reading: 250psi
